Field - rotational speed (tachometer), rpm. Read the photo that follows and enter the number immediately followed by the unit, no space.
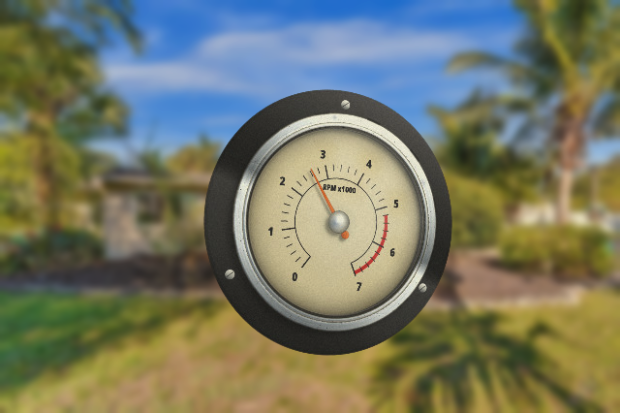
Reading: 2600rpm
